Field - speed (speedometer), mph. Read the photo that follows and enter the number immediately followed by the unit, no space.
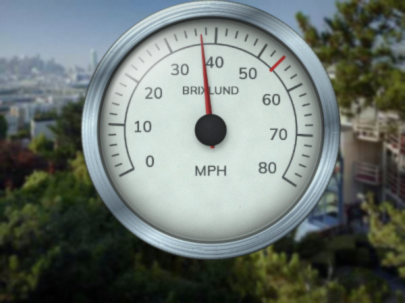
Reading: 37mph
